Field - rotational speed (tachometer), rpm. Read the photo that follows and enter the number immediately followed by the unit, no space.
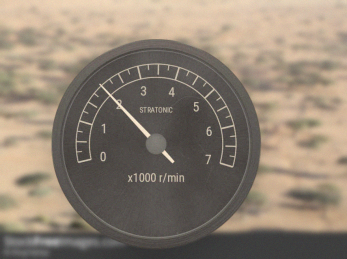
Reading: 2000rpm
